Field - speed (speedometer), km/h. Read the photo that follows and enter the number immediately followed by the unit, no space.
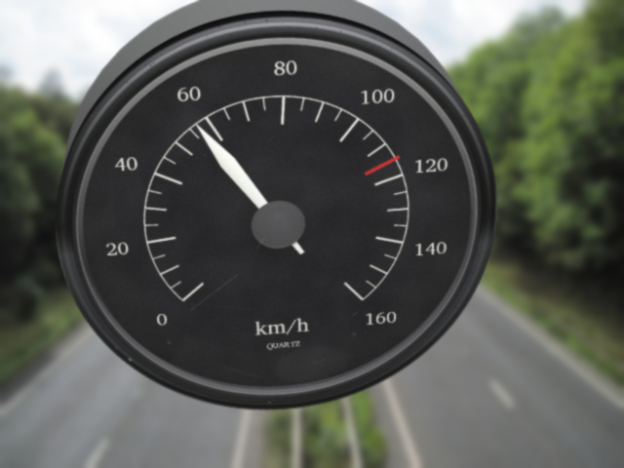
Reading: 57.5km/h
